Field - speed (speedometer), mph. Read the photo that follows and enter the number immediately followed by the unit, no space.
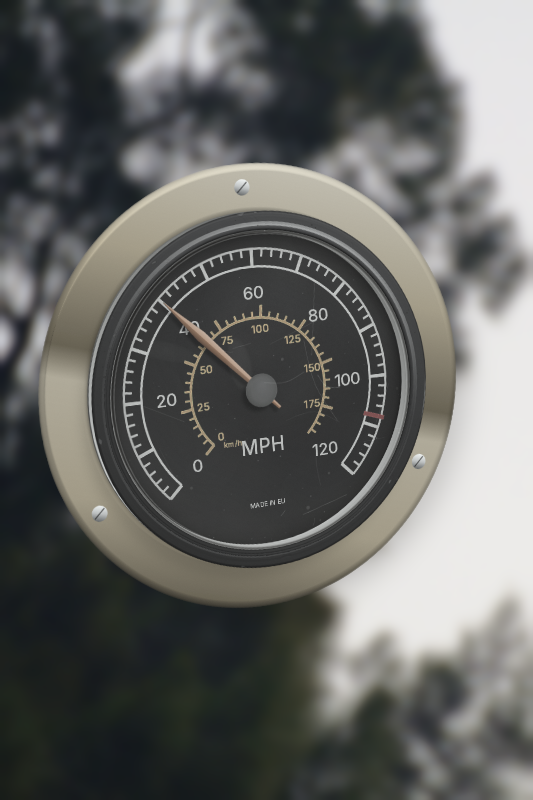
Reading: 40mph
